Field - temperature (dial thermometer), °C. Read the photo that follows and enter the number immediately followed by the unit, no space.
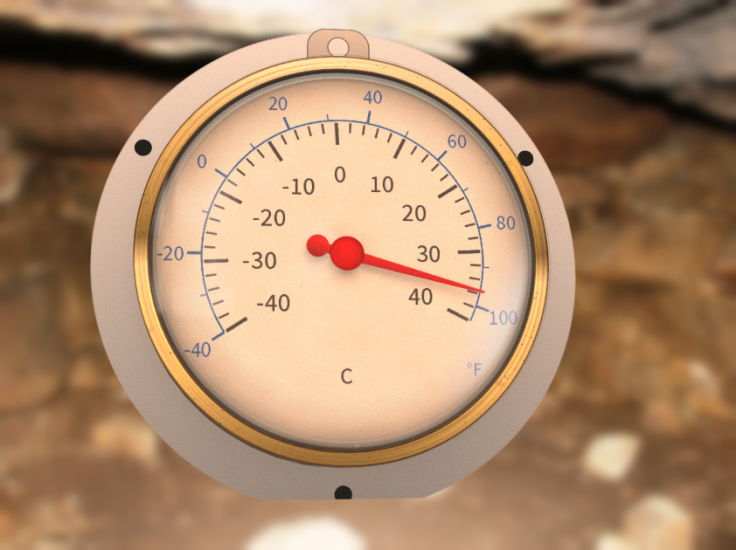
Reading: 36°C
